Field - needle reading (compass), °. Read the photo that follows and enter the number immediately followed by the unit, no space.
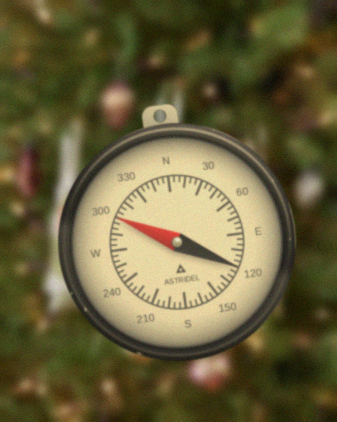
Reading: 300°
